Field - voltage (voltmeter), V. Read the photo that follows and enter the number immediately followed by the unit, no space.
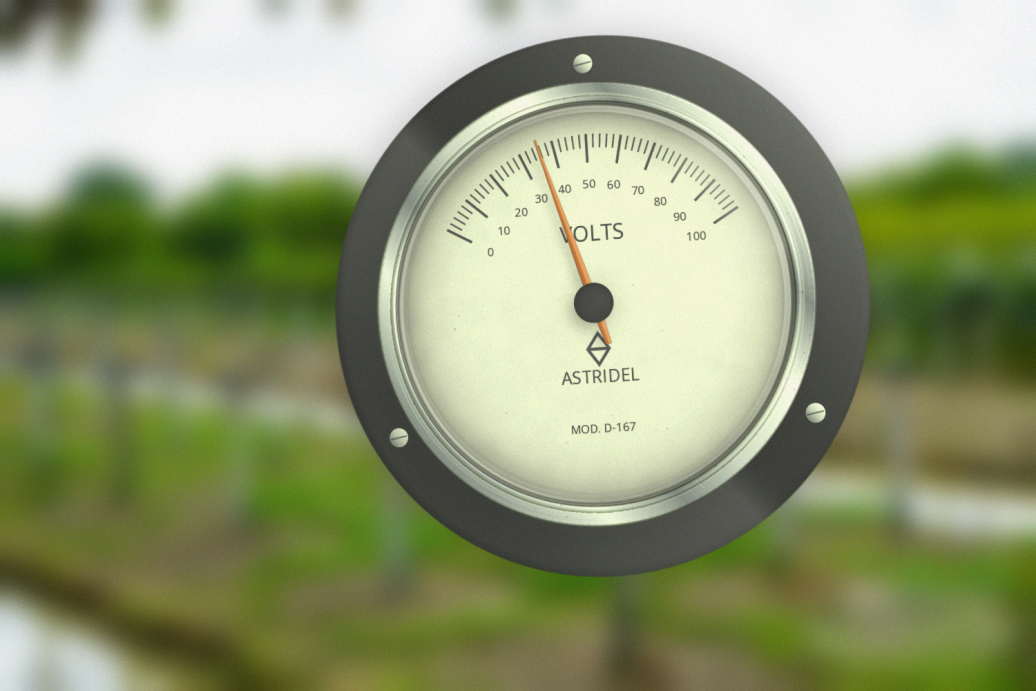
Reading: 36V
